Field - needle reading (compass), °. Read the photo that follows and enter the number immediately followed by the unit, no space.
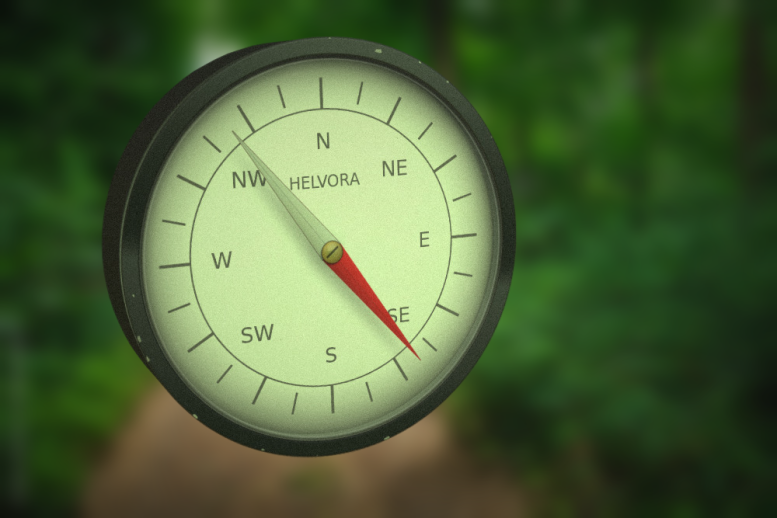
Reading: 142.5°
